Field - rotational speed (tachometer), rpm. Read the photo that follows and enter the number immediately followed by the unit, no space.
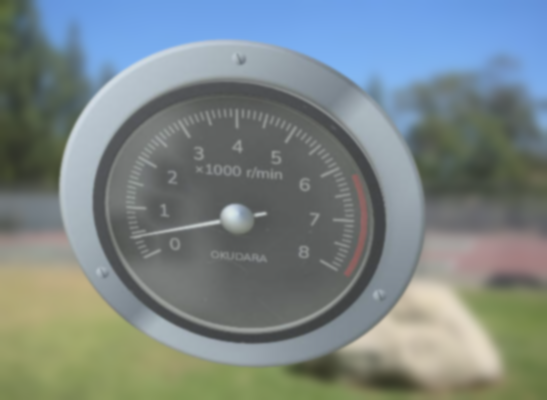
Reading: 500rpm
